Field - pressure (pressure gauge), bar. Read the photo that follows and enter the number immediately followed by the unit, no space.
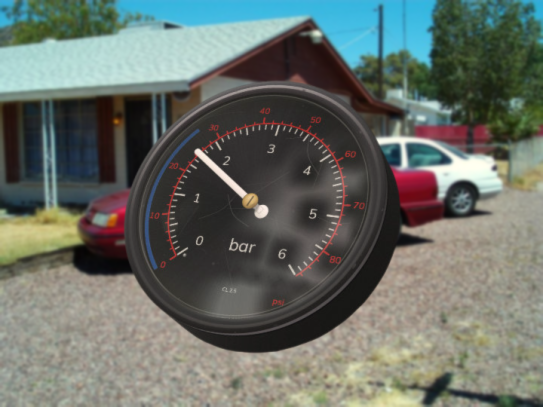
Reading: 1.7bar
